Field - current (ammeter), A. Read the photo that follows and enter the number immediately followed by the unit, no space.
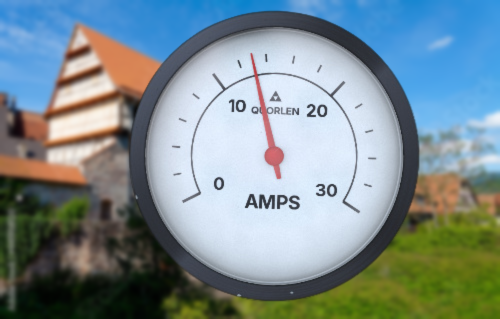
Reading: 13A
